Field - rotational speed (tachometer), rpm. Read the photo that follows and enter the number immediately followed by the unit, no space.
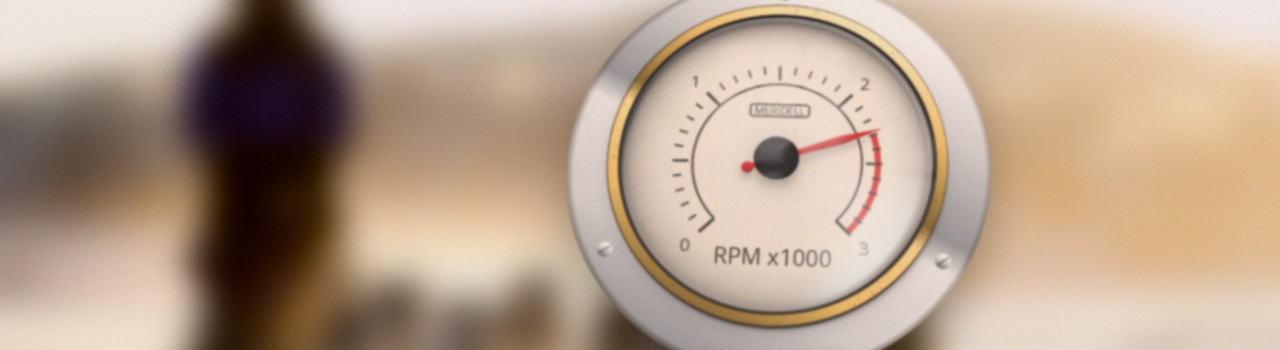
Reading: 2300rpm
